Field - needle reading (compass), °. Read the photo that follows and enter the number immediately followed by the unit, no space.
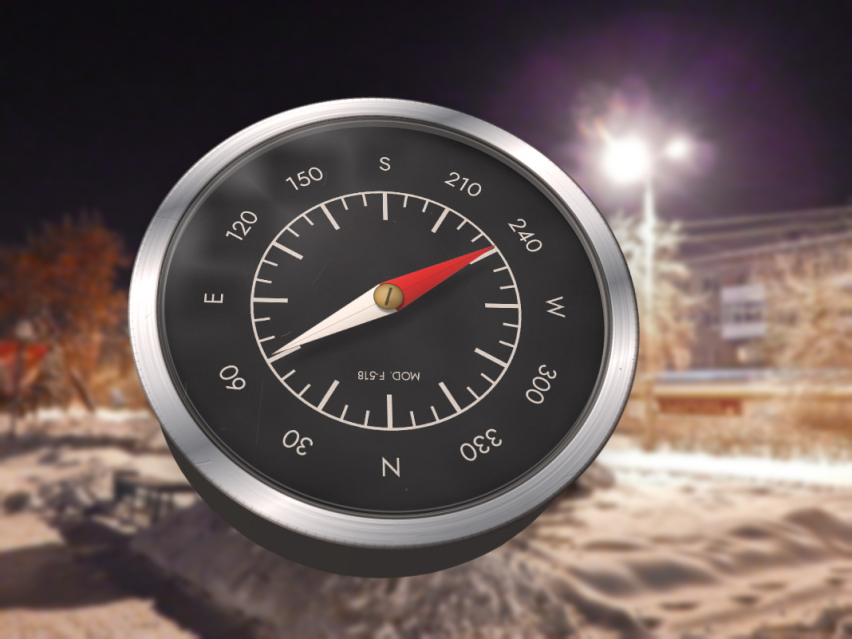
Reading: 240°
